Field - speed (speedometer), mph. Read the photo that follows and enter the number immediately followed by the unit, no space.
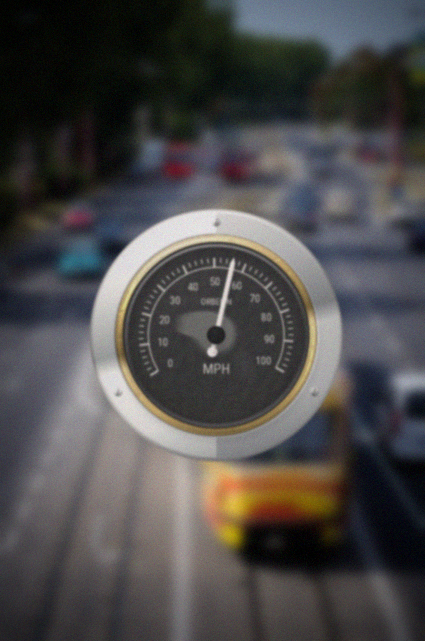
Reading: 56mph
